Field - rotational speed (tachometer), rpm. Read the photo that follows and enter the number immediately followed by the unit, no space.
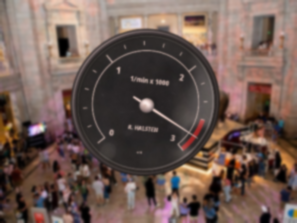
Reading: 2800rpm
